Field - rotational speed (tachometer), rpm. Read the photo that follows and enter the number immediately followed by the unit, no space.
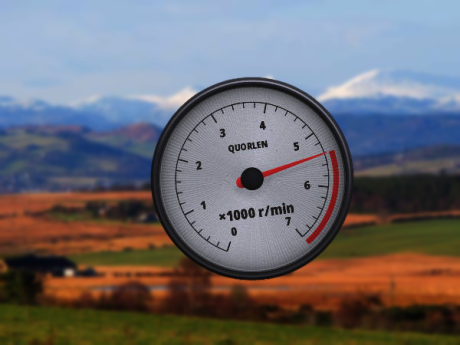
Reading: 5400rpm
